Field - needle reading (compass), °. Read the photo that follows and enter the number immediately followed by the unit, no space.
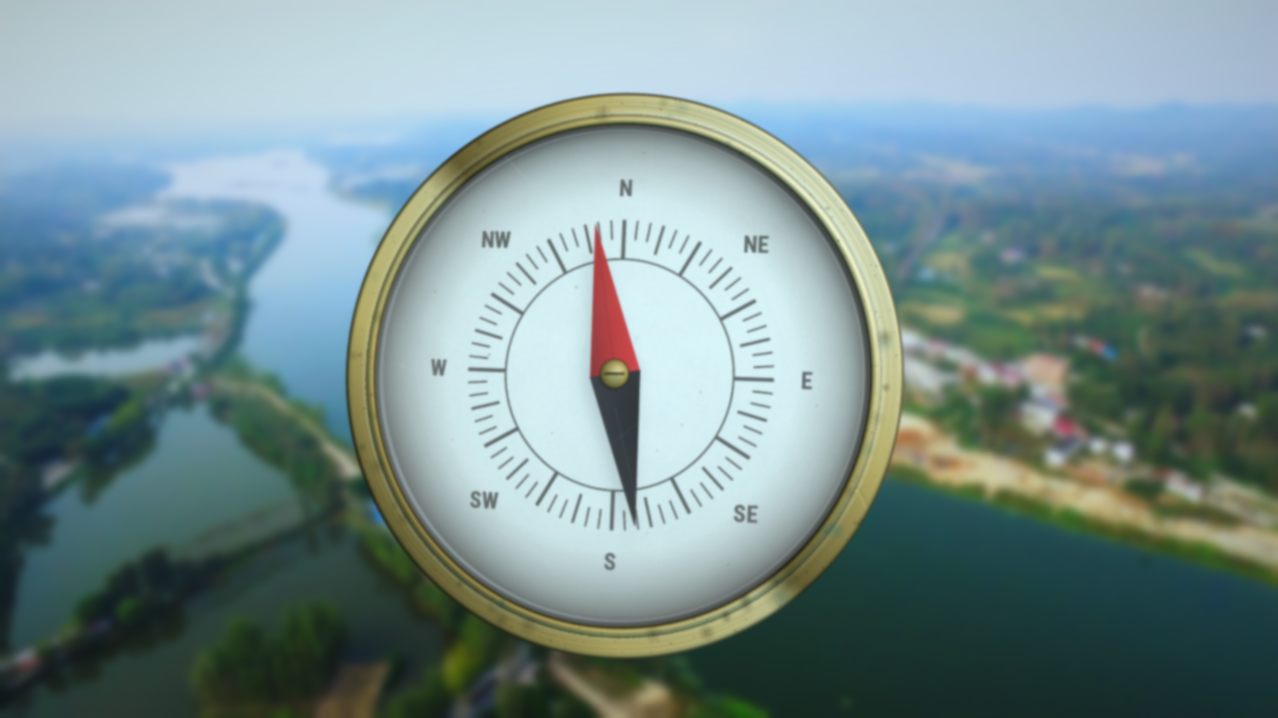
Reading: 350°
